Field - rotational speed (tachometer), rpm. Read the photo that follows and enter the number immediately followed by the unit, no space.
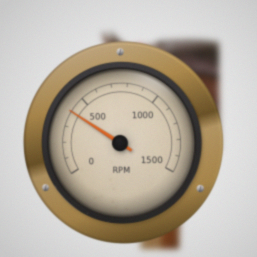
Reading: 400rpm
